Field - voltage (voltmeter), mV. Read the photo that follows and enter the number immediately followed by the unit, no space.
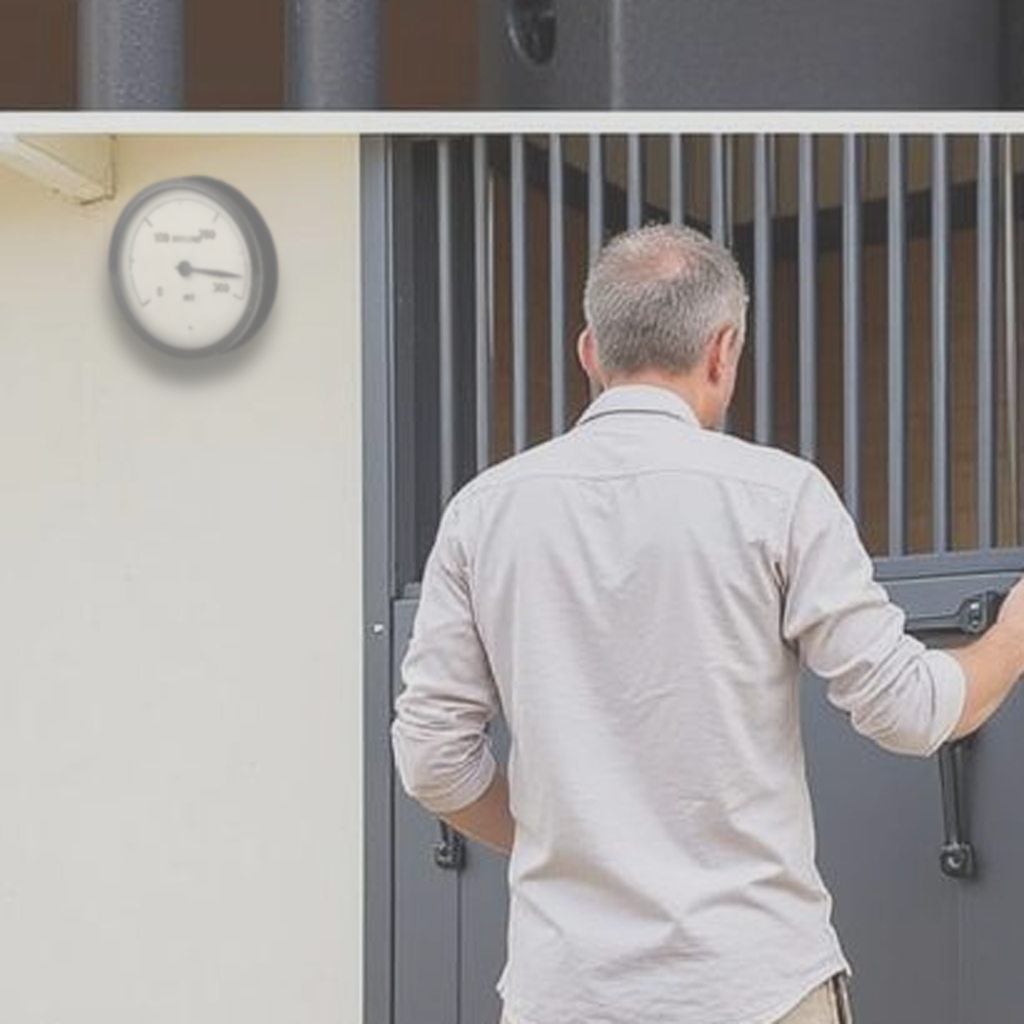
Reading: 275mV
